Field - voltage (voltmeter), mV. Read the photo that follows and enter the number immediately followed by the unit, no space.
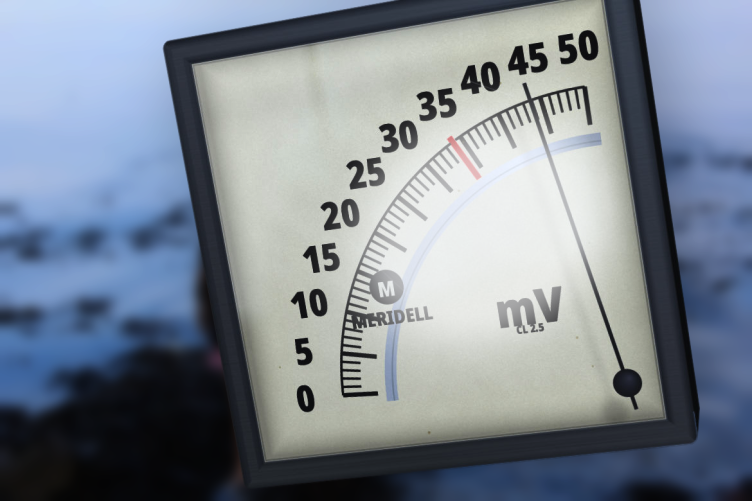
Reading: 44mV
